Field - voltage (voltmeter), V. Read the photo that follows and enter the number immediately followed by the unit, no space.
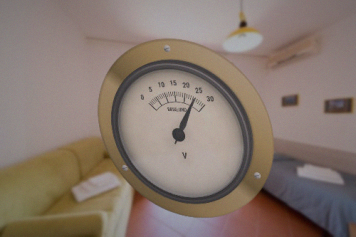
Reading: 25V
